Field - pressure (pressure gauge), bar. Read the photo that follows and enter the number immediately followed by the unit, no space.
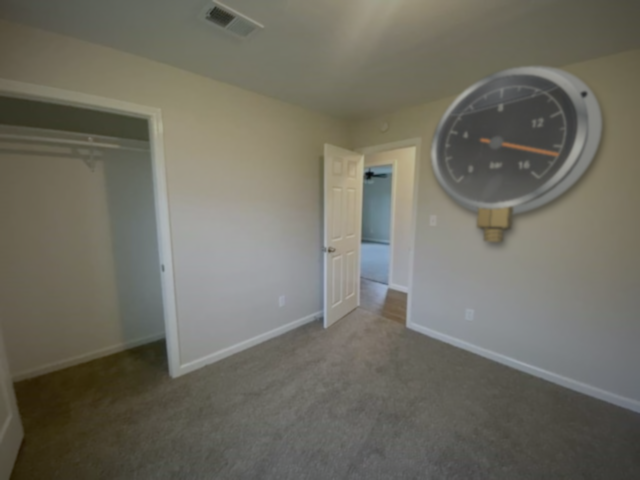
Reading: 14.5bar
